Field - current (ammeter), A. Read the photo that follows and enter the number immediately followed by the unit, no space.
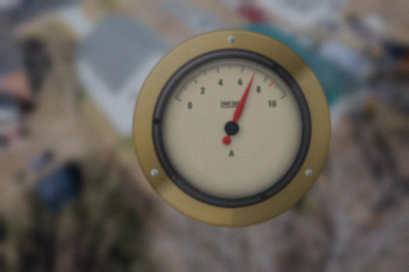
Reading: 7A
